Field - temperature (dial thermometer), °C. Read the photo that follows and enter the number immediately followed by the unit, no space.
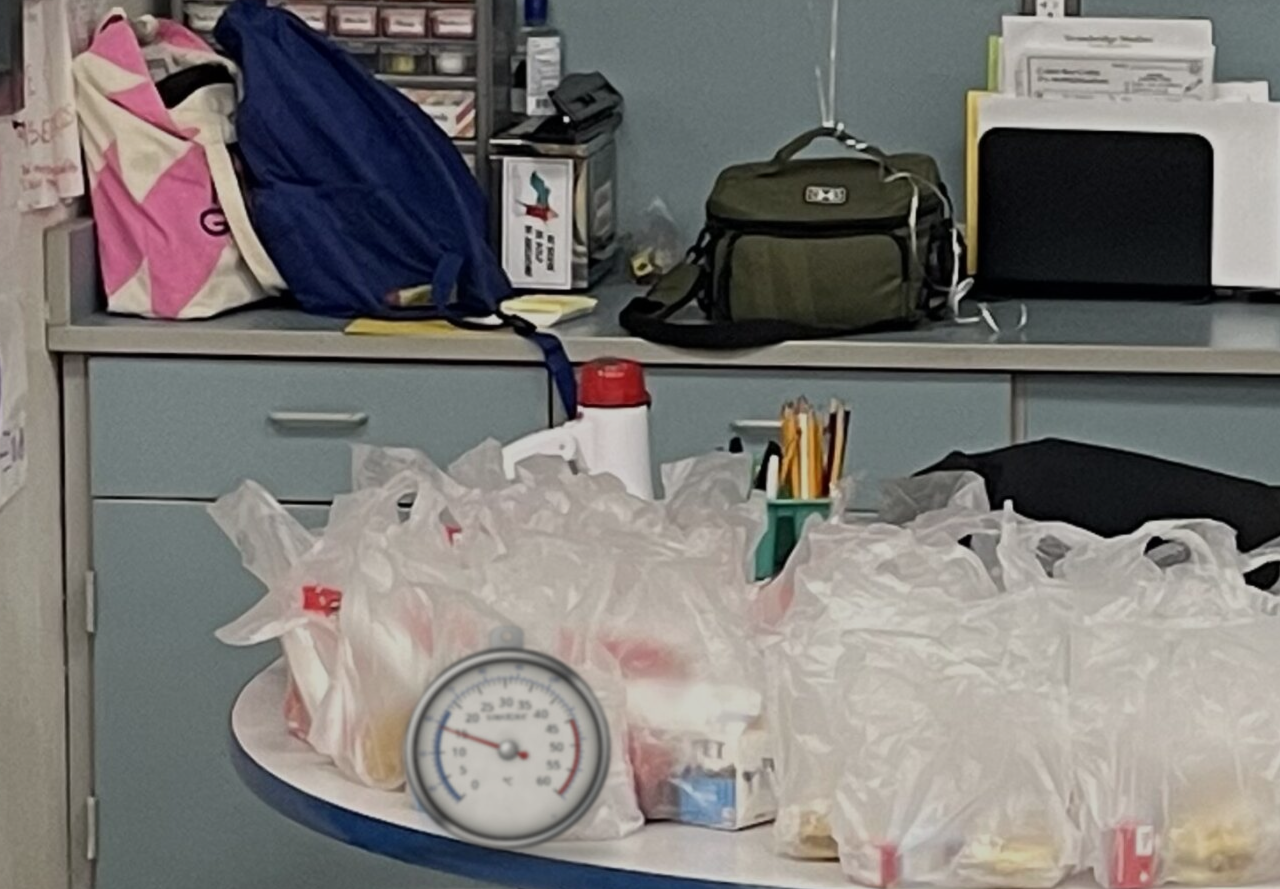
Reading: 15°C
